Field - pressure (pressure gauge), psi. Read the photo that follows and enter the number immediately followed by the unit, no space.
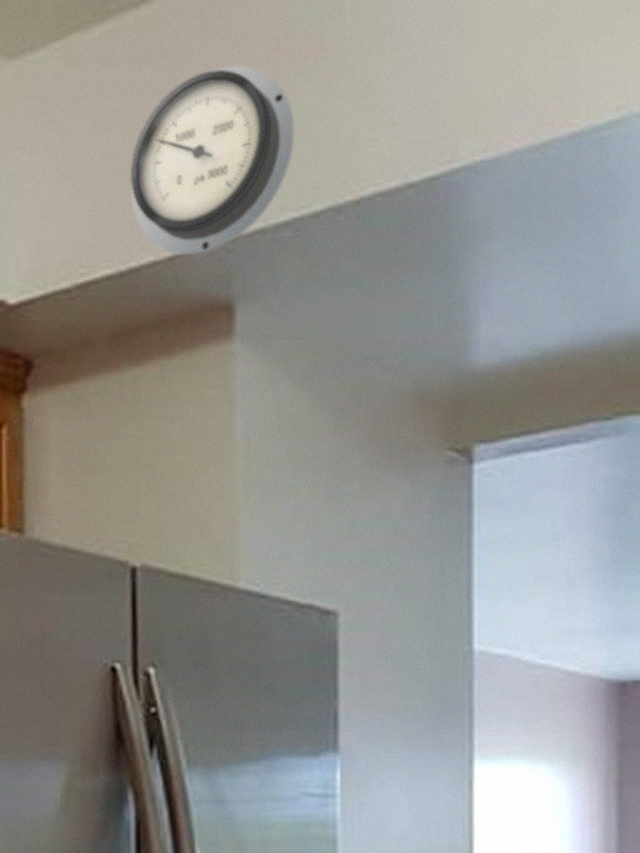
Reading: 750psi
